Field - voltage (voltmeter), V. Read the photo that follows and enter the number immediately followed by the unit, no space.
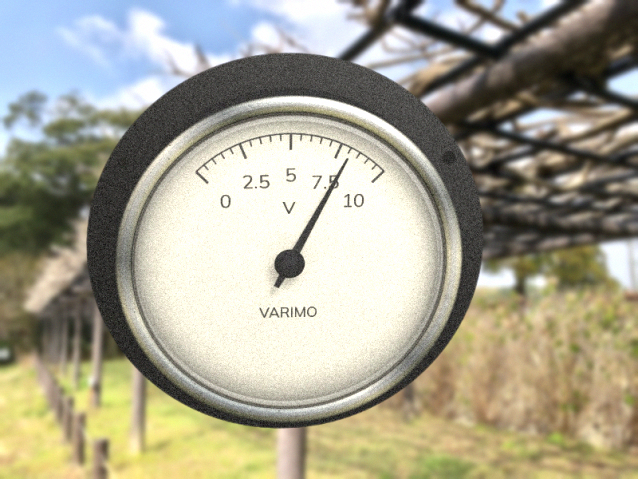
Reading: 8V
